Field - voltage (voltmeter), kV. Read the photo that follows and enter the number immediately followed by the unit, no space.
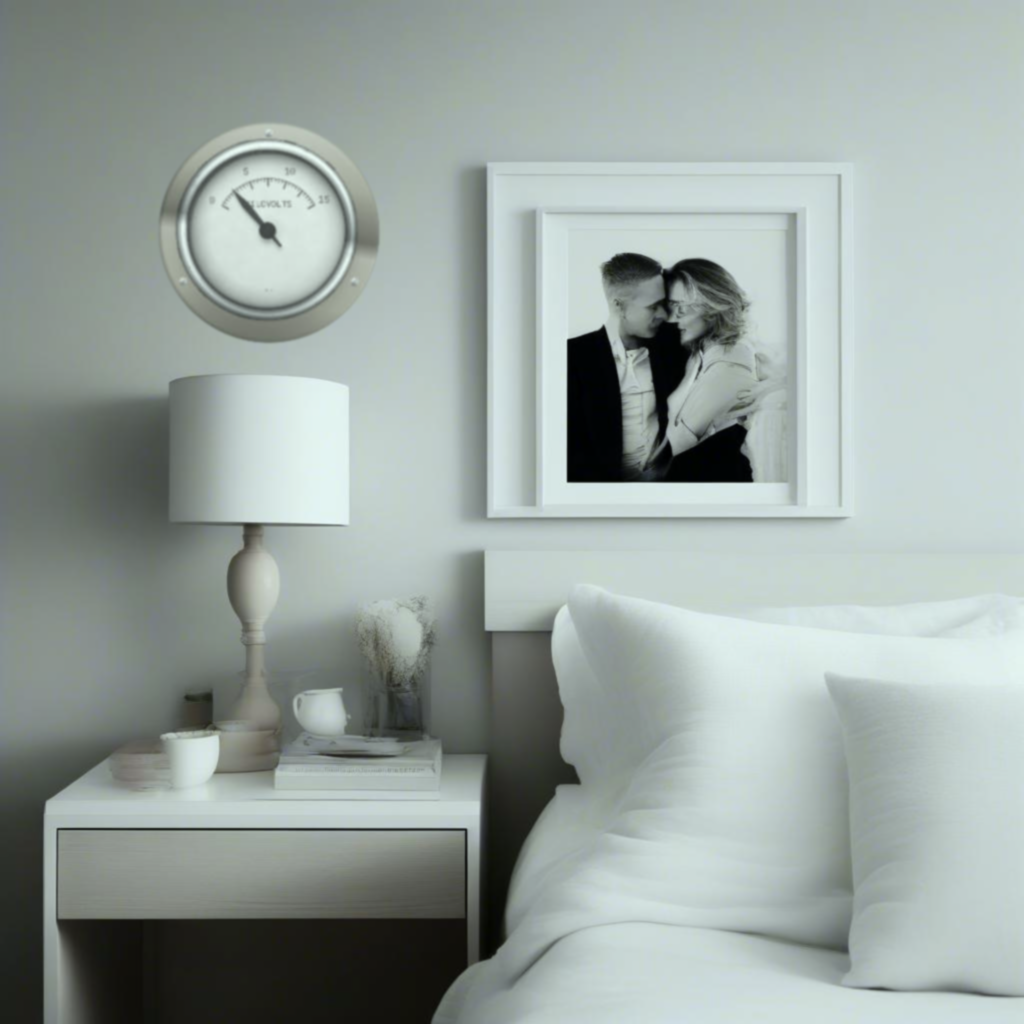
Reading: 2.5kV
